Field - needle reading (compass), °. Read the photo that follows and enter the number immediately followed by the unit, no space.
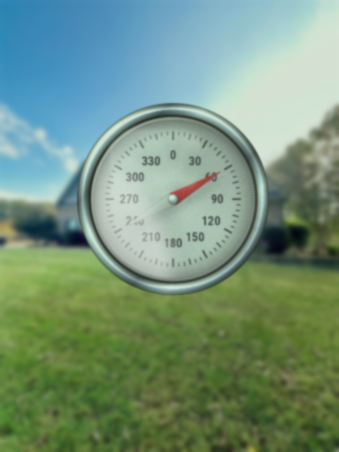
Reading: 60°
